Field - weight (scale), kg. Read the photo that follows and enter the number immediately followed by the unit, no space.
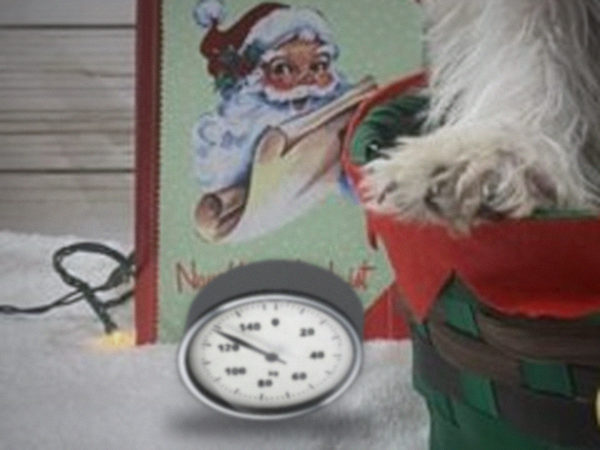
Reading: 130kg
